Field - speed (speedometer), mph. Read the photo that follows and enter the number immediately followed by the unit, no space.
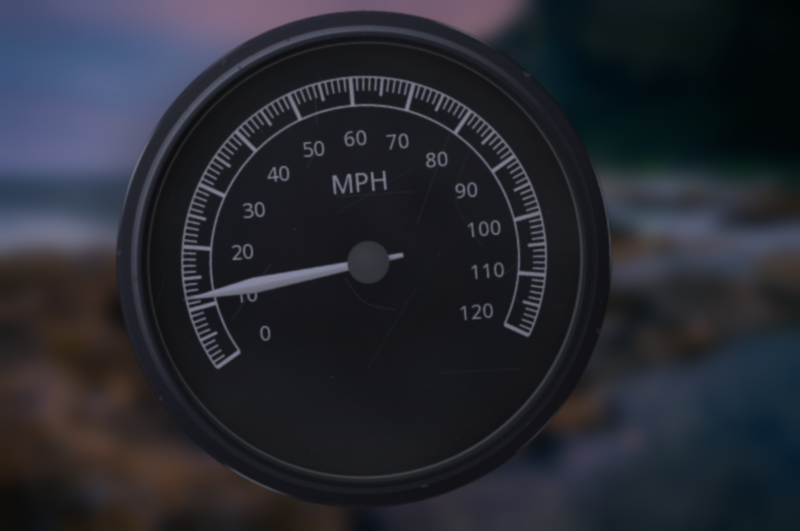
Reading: 12mph
